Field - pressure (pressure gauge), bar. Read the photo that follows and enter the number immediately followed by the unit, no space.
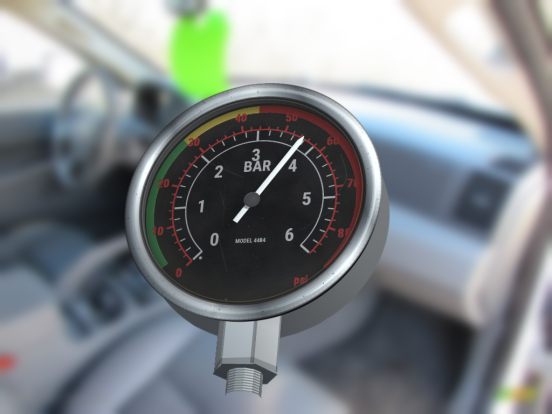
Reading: 3.8bar
